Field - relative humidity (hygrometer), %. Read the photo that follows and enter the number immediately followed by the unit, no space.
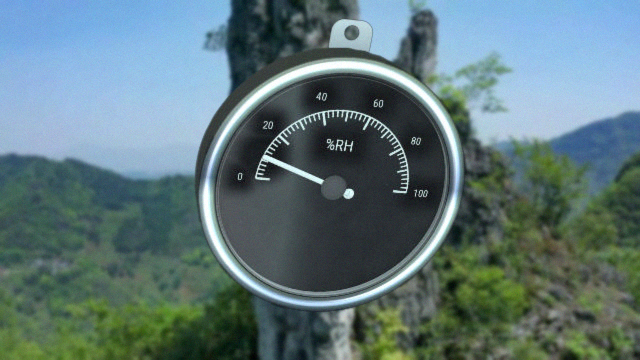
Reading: 10%
